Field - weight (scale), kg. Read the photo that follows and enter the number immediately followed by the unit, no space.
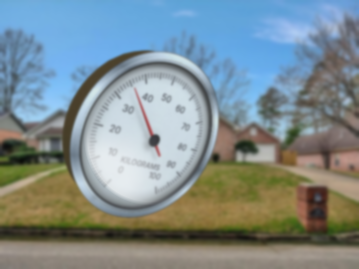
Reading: 35kg
